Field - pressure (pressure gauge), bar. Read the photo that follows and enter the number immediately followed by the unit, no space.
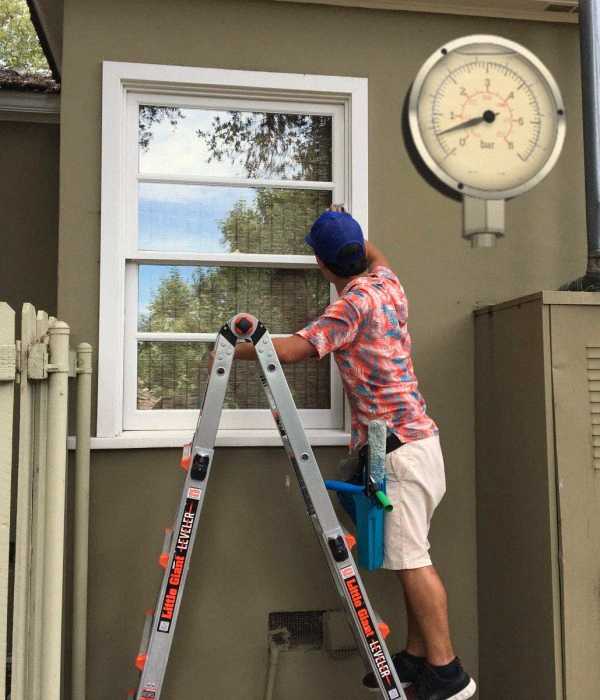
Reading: 0.5bar
